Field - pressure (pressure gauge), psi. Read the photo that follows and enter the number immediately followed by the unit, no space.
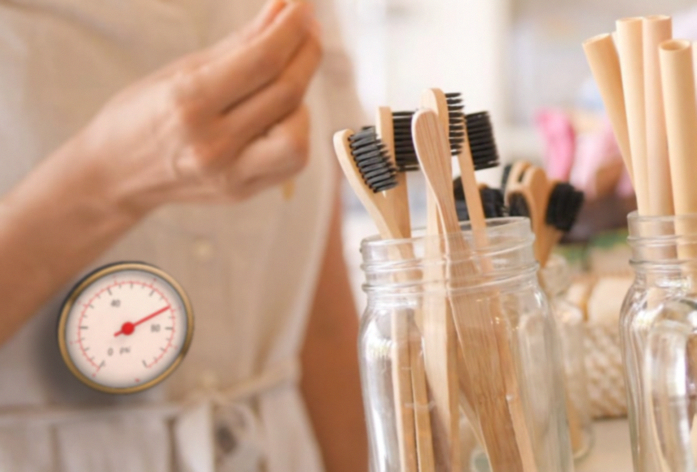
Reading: 70psi
